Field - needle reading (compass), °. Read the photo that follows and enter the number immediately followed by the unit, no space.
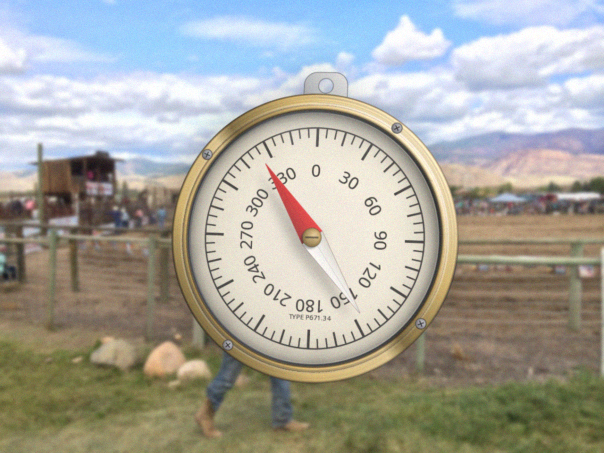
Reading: 325°
